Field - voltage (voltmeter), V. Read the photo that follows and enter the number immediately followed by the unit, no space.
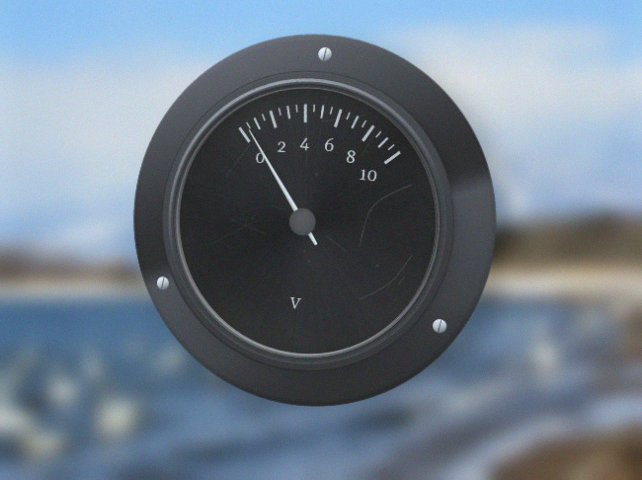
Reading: 0.5V
